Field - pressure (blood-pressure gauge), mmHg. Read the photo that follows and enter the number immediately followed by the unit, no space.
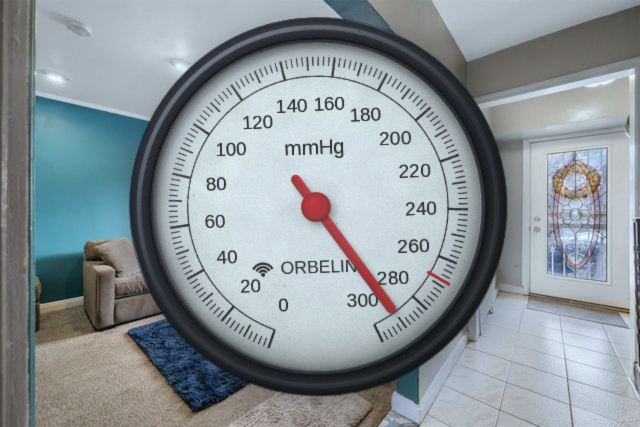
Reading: 290mmHg
